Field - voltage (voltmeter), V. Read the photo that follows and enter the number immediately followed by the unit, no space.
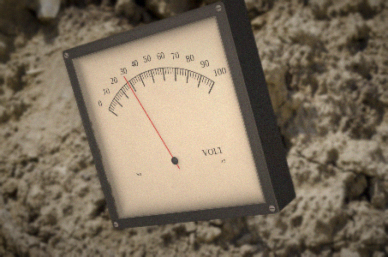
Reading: 30V
